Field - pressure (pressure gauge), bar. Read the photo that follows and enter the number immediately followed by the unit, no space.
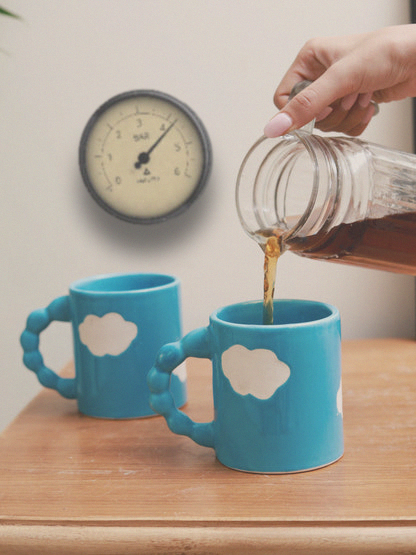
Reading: 4.25bar
